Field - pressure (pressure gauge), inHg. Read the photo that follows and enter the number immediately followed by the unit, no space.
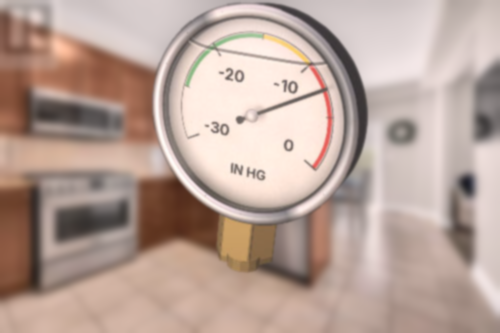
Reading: -7.5inHg
